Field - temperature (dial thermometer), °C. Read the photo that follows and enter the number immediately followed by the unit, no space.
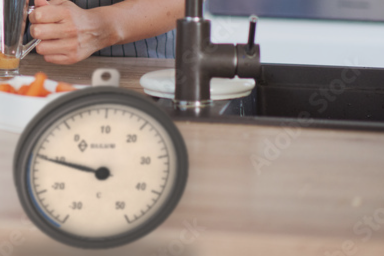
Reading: -10°C
